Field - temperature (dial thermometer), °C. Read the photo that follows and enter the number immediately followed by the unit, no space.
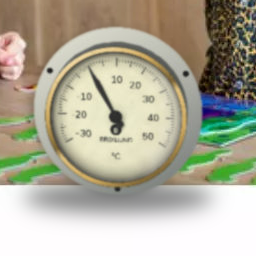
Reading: 0°C
